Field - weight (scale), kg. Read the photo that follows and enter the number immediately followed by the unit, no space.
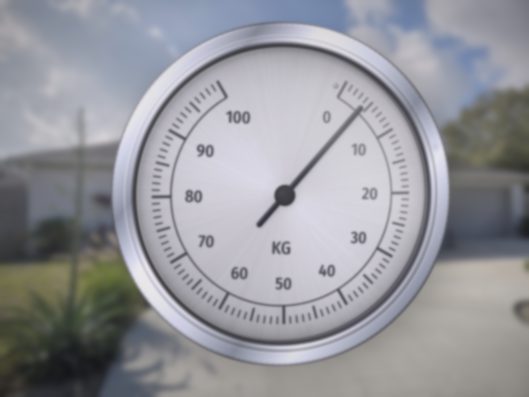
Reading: 4kg
